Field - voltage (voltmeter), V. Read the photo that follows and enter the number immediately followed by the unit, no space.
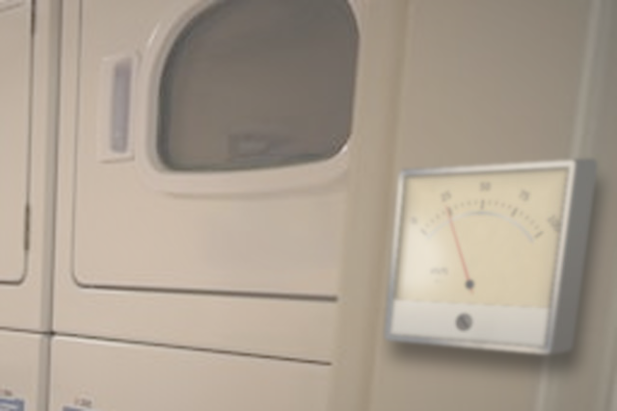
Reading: 25V
